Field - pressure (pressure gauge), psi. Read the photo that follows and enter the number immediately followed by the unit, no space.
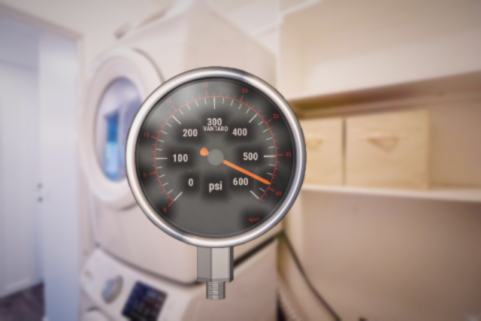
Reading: 560psi
